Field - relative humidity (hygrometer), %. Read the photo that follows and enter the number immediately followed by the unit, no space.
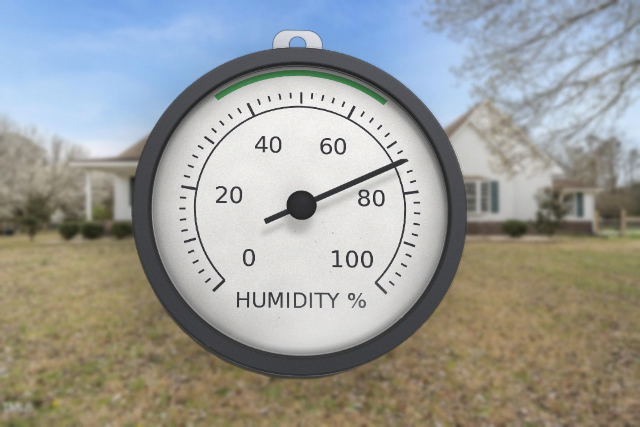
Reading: 74%
